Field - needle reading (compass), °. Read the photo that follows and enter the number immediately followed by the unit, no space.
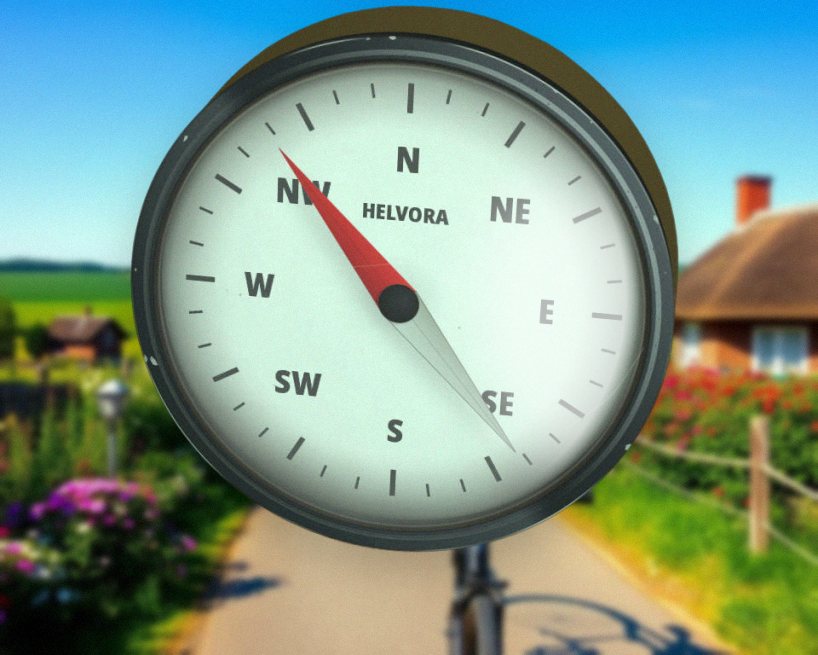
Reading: 320°
